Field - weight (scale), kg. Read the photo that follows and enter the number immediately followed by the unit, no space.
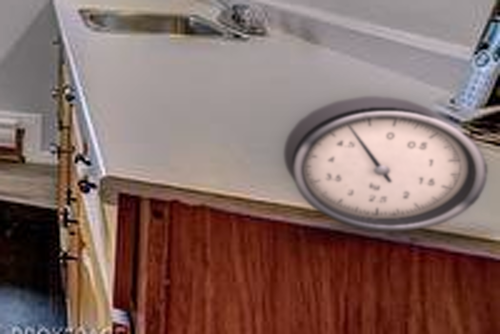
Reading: 4.75kg
